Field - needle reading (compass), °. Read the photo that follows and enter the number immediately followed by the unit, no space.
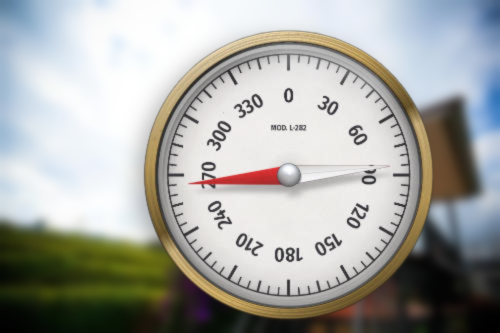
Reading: 265°
